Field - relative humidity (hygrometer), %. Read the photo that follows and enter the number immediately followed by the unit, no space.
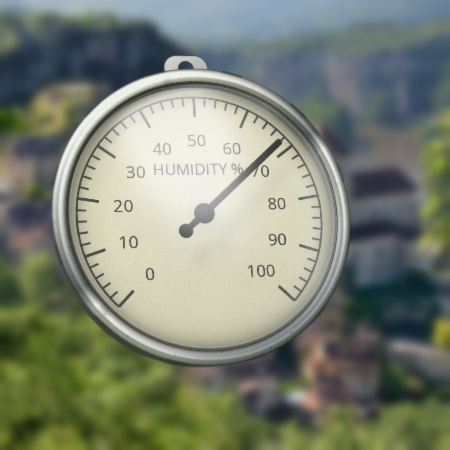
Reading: 68%
